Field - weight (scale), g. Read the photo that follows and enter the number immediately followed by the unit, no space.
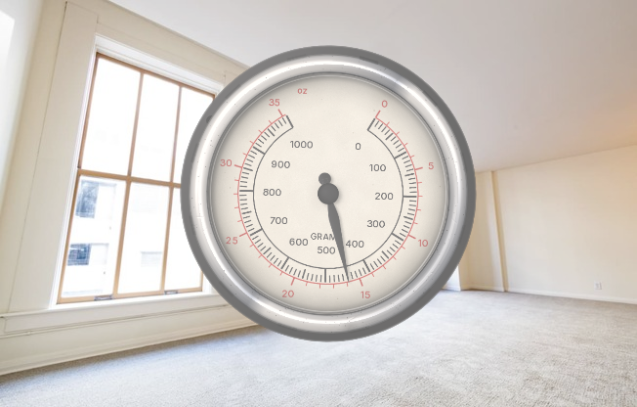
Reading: 450g
